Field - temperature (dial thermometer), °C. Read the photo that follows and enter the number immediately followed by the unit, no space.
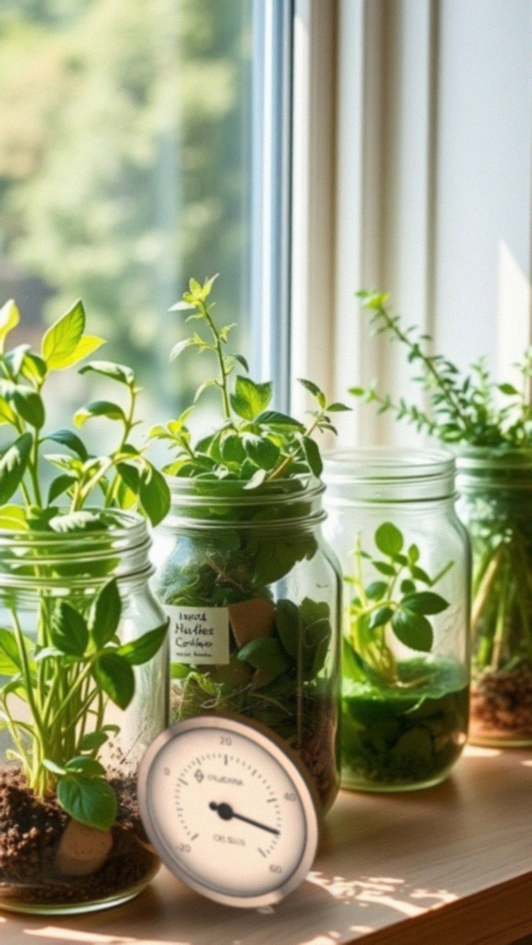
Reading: 50°C
